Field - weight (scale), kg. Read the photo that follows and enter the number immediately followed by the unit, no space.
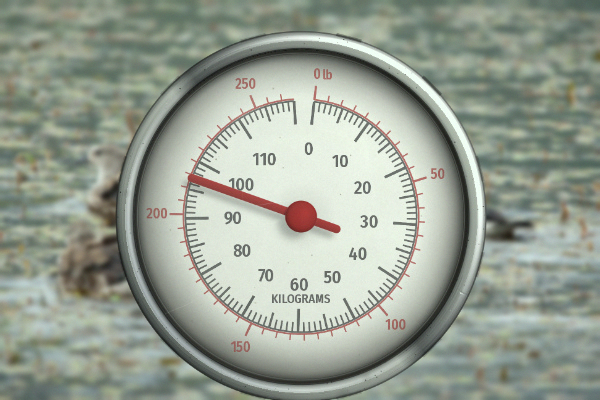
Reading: 97kg
